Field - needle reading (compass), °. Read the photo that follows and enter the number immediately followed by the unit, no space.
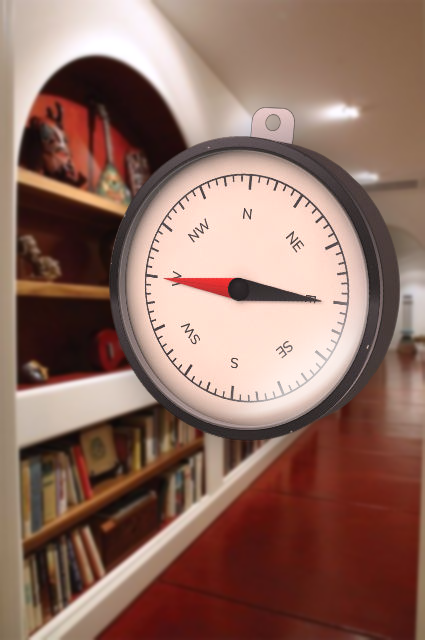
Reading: 270°
